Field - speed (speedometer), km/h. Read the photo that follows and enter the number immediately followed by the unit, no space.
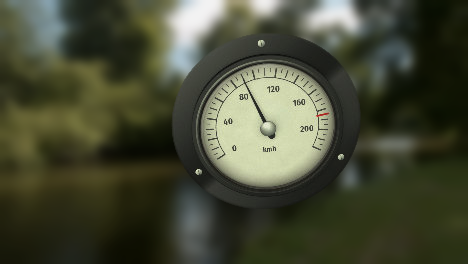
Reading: 90km/h
